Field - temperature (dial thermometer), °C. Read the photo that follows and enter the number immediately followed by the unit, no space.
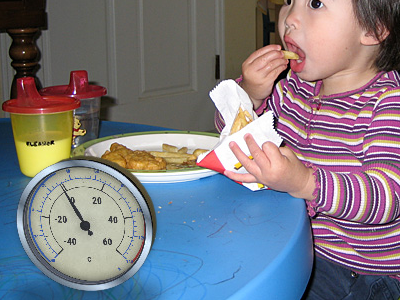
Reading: 0°C
